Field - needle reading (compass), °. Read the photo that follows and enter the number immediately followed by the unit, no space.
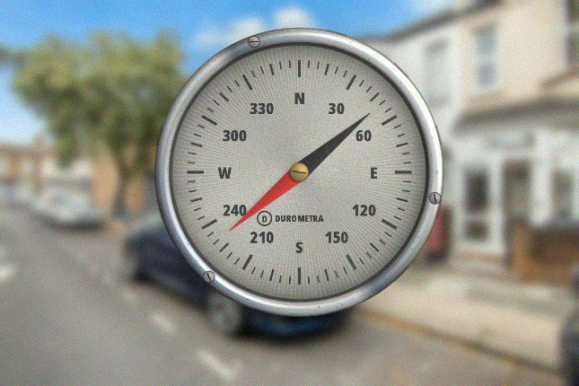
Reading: 230°
